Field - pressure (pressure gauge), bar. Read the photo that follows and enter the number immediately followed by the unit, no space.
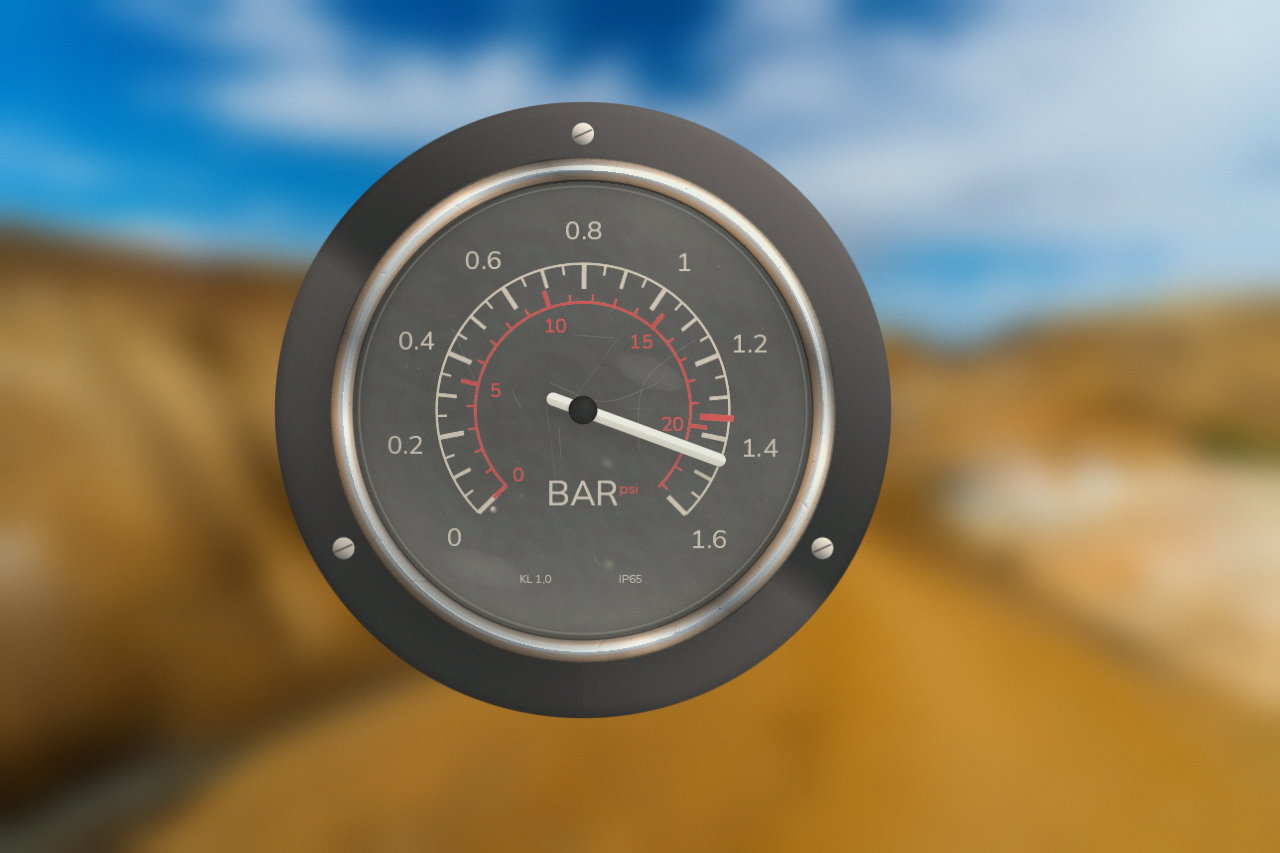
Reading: 1.45bar
